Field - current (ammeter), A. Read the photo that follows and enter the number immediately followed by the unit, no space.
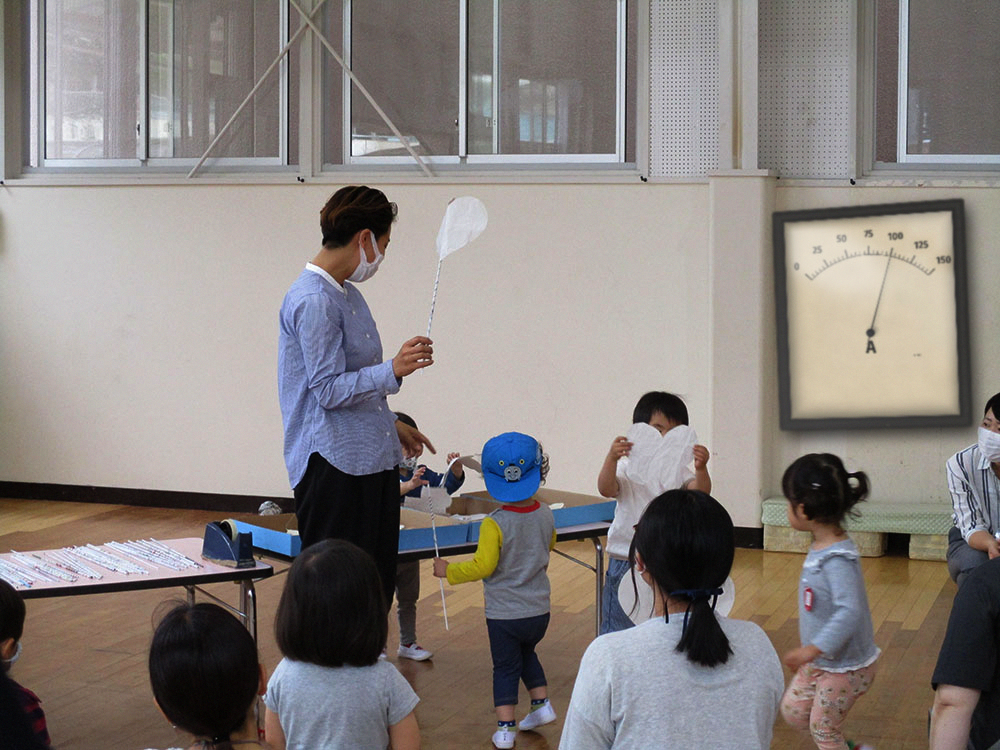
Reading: 100A
